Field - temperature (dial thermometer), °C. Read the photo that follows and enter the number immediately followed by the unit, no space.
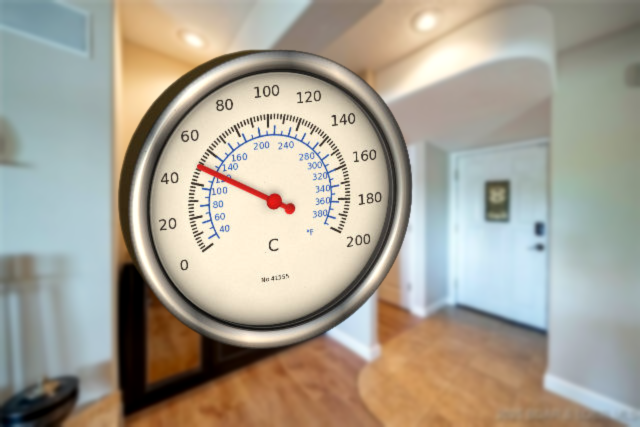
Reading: 50°C
